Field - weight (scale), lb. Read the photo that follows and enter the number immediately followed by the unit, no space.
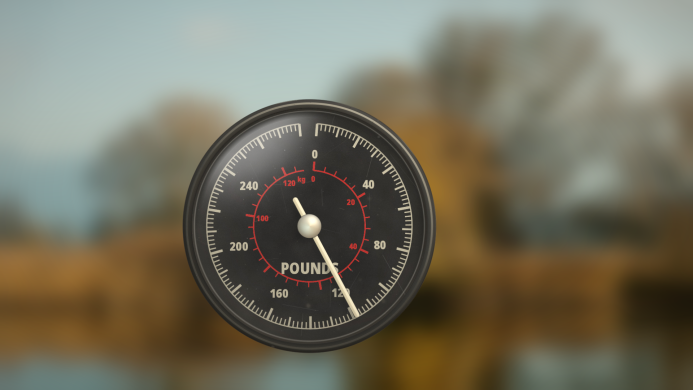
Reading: 118lb
